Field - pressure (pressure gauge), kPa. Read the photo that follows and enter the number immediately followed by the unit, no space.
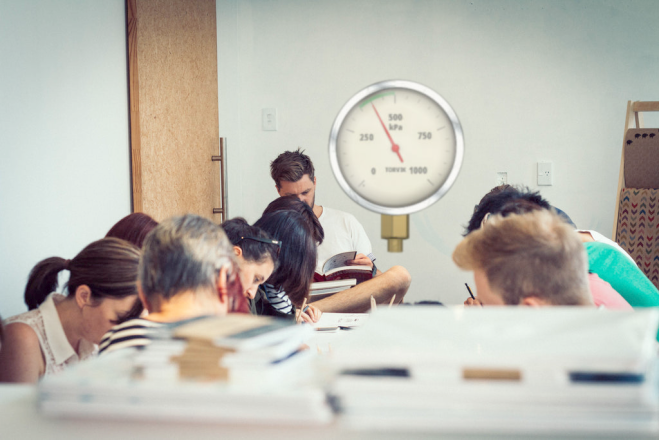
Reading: 400kPa
